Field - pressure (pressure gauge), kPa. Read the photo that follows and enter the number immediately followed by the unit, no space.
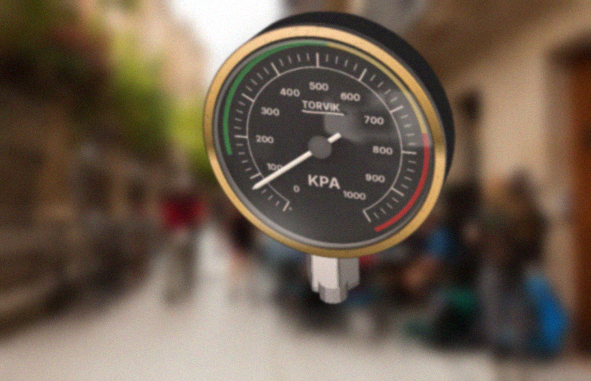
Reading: 80kPa
